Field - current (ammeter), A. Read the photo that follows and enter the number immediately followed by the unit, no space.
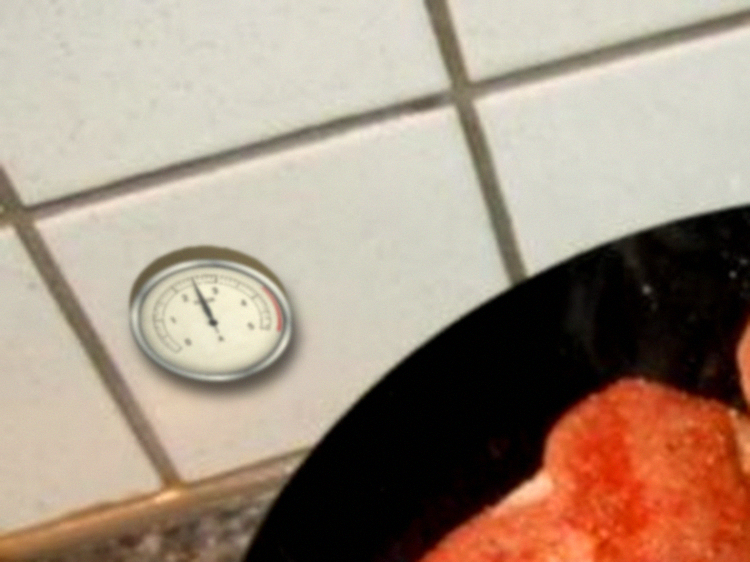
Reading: 2.5A
